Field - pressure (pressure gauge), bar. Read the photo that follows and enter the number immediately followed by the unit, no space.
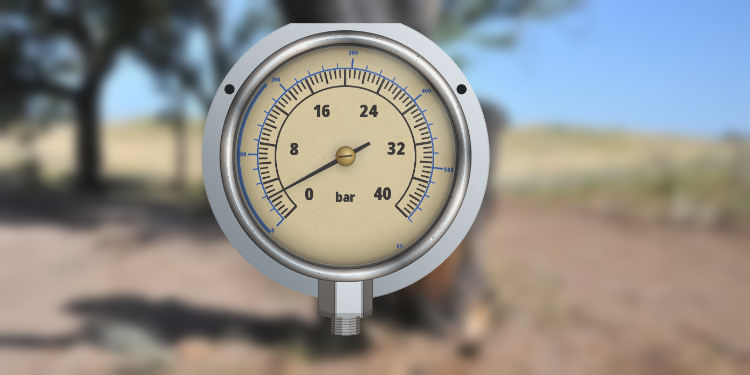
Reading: 2.5bar
